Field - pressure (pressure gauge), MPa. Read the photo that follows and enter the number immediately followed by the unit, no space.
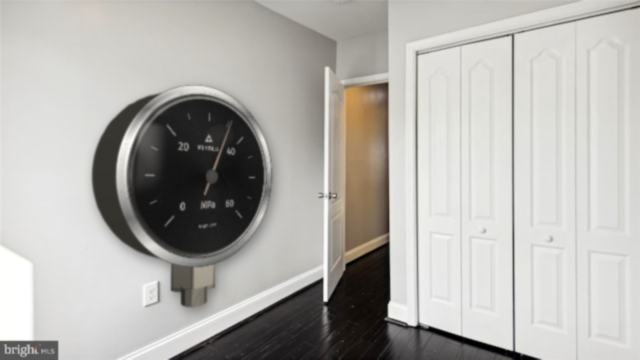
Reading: 35MPa
